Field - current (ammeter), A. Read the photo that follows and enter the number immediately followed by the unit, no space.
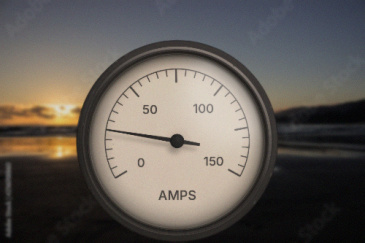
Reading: 25A
